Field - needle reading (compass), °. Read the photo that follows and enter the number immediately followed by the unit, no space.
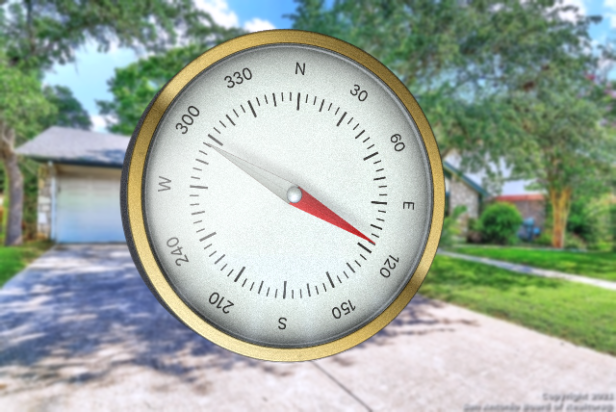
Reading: 115°
